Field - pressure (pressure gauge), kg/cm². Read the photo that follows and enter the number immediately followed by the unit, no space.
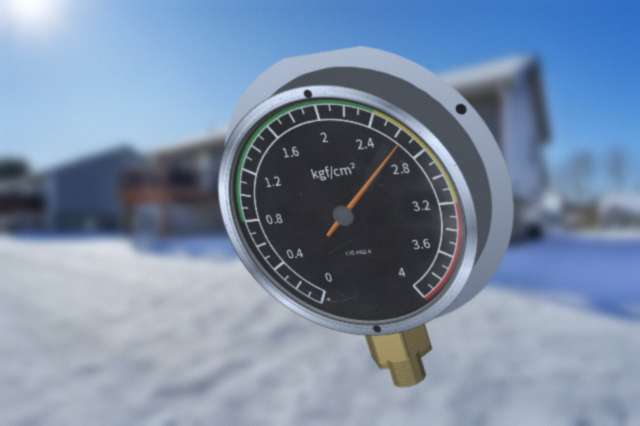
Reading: 2.65kg/cm²
